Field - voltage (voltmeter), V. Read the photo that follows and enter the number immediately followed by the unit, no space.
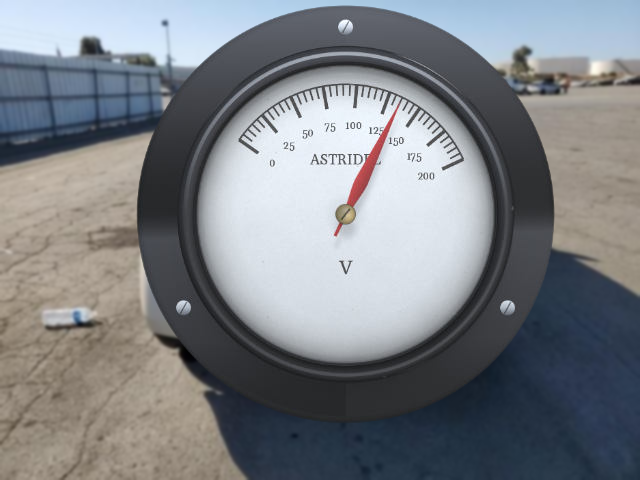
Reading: 135V
